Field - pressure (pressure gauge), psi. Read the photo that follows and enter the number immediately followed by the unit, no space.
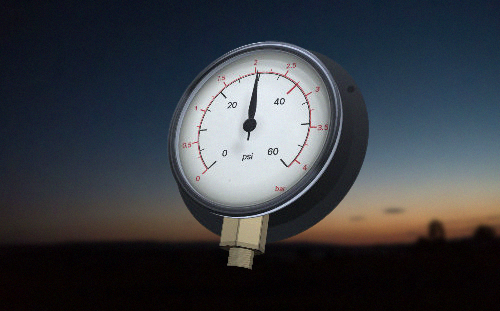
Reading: 30psi
